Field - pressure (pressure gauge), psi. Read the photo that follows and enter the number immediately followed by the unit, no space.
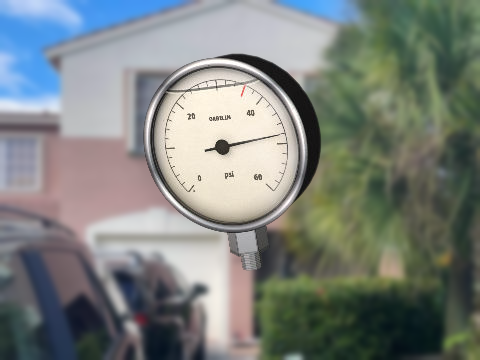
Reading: 48psi
